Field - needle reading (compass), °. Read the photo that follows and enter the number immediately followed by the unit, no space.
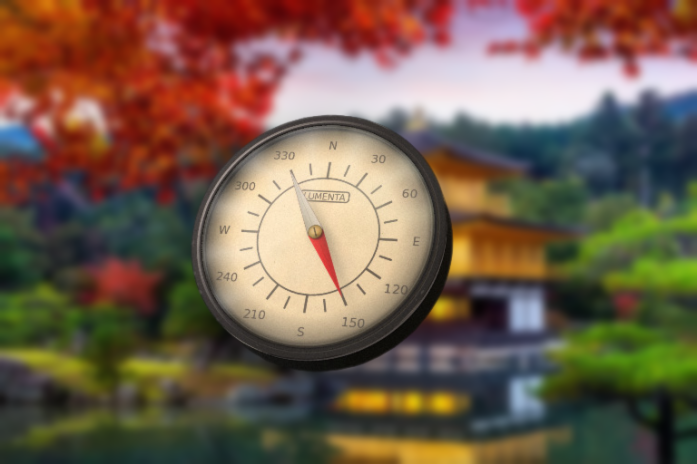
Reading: 150°
